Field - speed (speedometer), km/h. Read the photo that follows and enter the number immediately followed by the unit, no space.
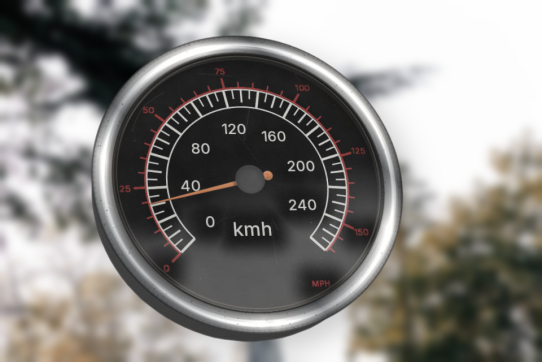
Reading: 30km/h
